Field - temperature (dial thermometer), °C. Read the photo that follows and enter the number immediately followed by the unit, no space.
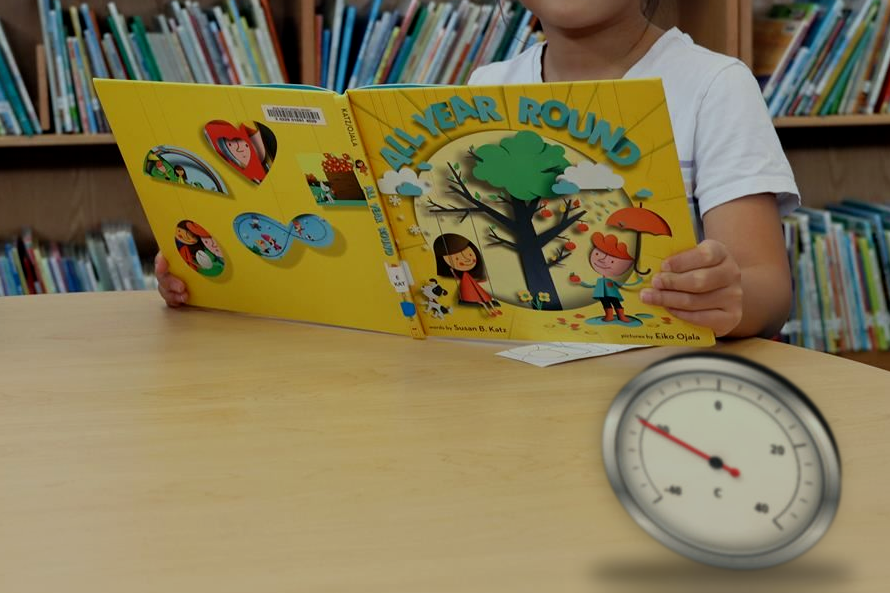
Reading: -20°C
